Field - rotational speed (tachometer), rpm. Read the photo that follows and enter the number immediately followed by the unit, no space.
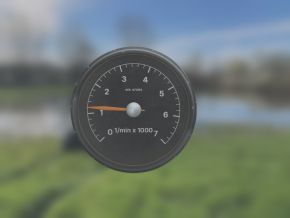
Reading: 1200rpm
